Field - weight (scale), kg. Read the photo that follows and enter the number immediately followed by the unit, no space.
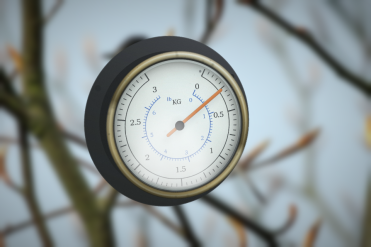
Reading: 0.25kg
